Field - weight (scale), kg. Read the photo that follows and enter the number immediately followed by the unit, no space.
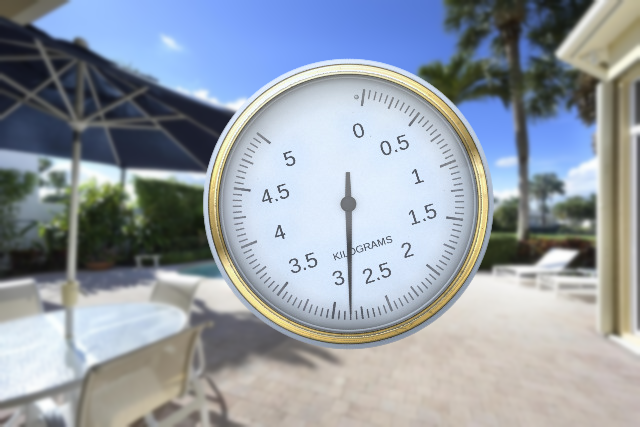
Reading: 2.85kg
